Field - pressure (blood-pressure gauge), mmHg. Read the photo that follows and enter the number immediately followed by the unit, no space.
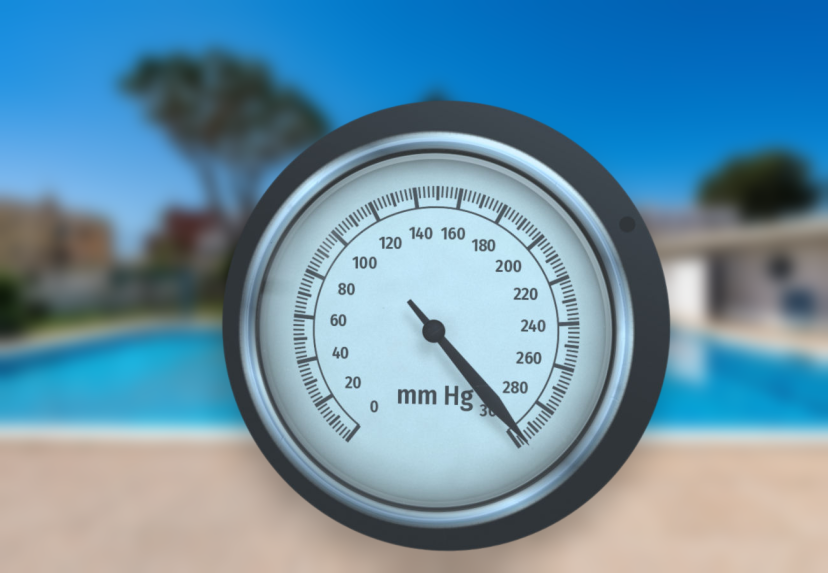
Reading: 296mmHg
